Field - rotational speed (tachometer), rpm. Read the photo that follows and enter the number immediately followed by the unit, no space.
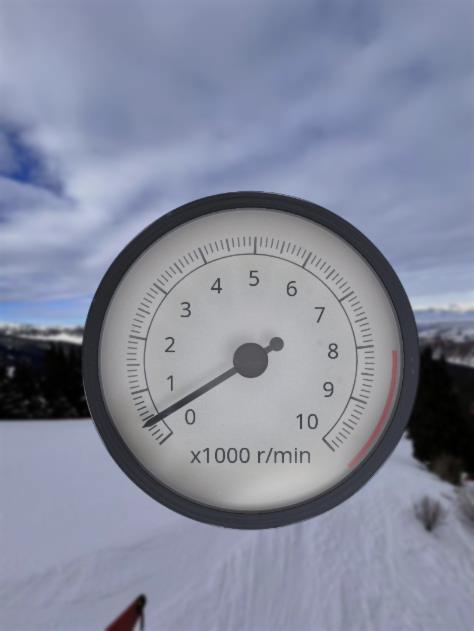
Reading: 400rpm
